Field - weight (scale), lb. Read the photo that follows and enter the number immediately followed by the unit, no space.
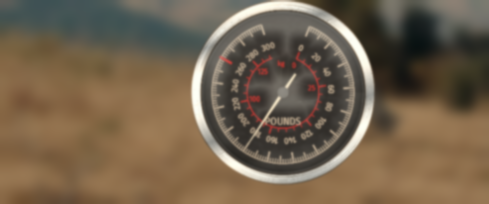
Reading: 180lb
